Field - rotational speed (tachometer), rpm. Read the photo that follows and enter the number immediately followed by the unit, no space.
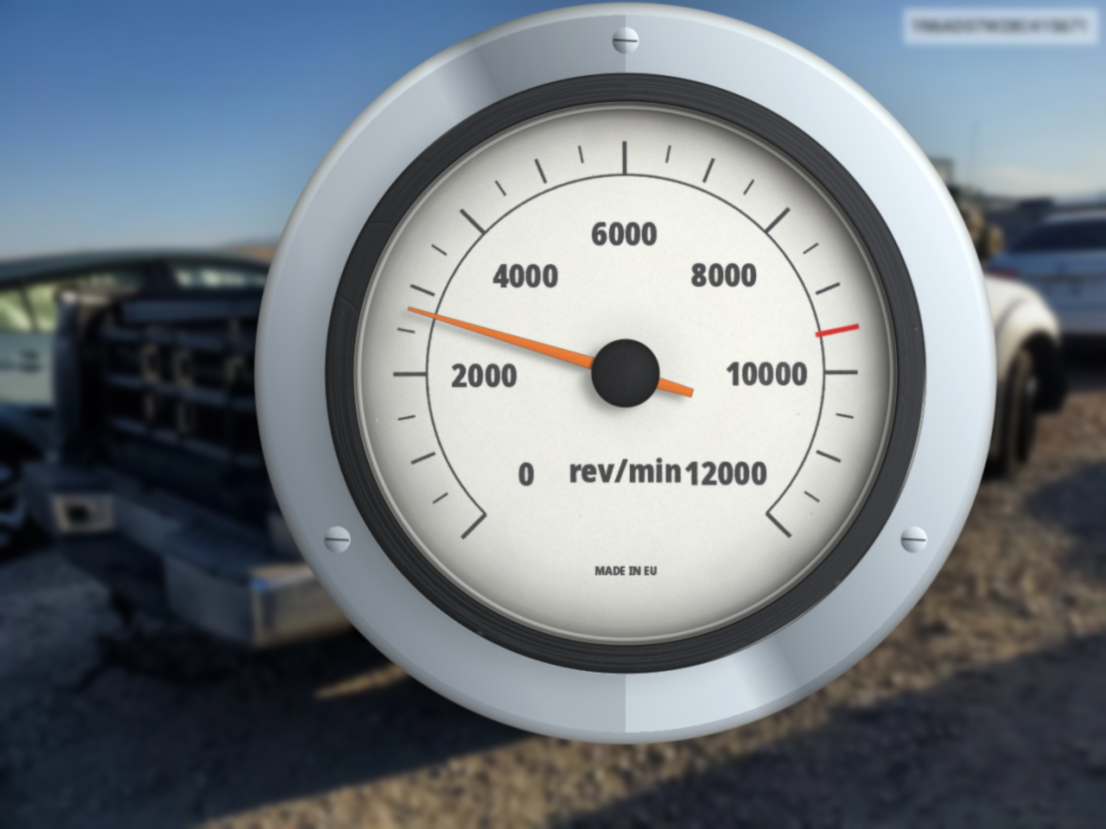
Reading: 2750rpm
